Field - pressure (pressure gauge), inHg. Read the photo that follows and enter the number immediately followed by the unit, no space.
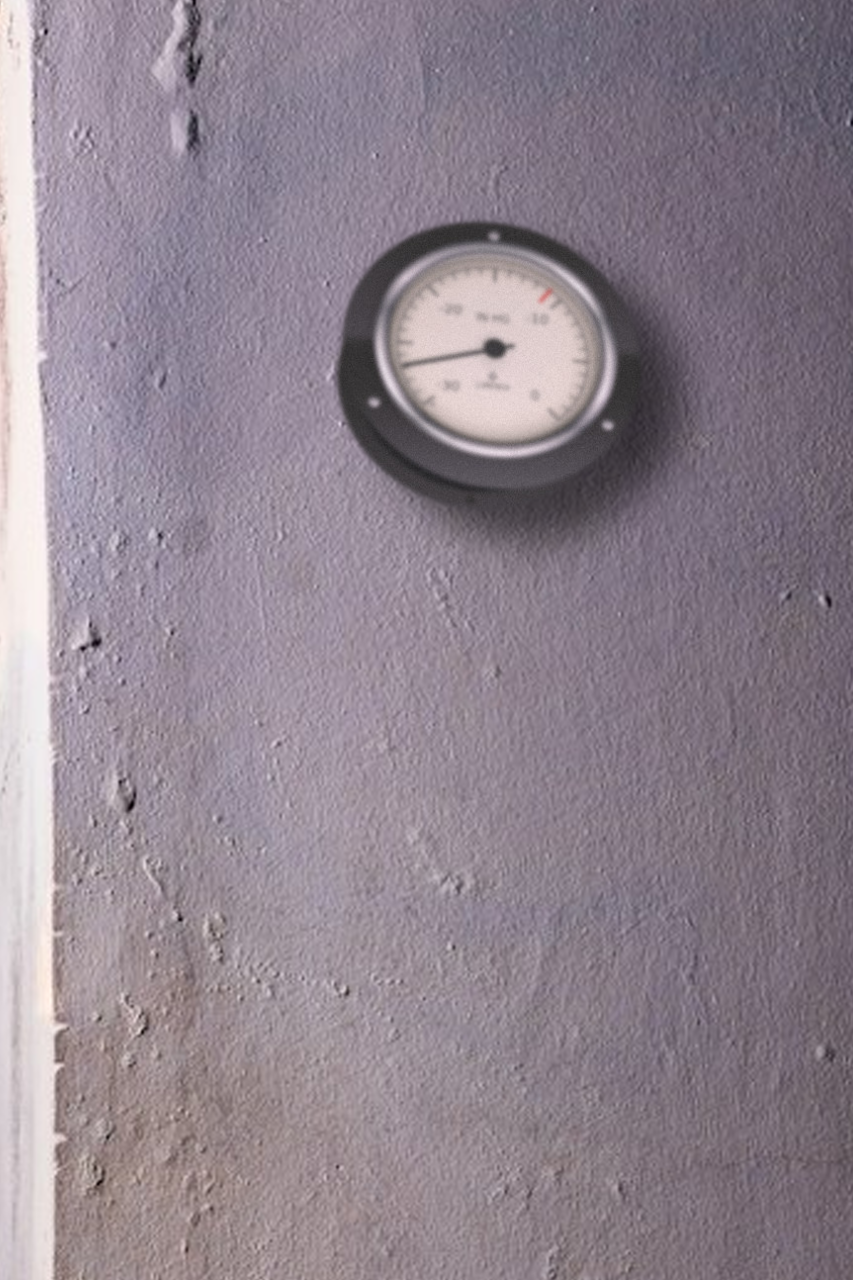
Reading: -27inHg
